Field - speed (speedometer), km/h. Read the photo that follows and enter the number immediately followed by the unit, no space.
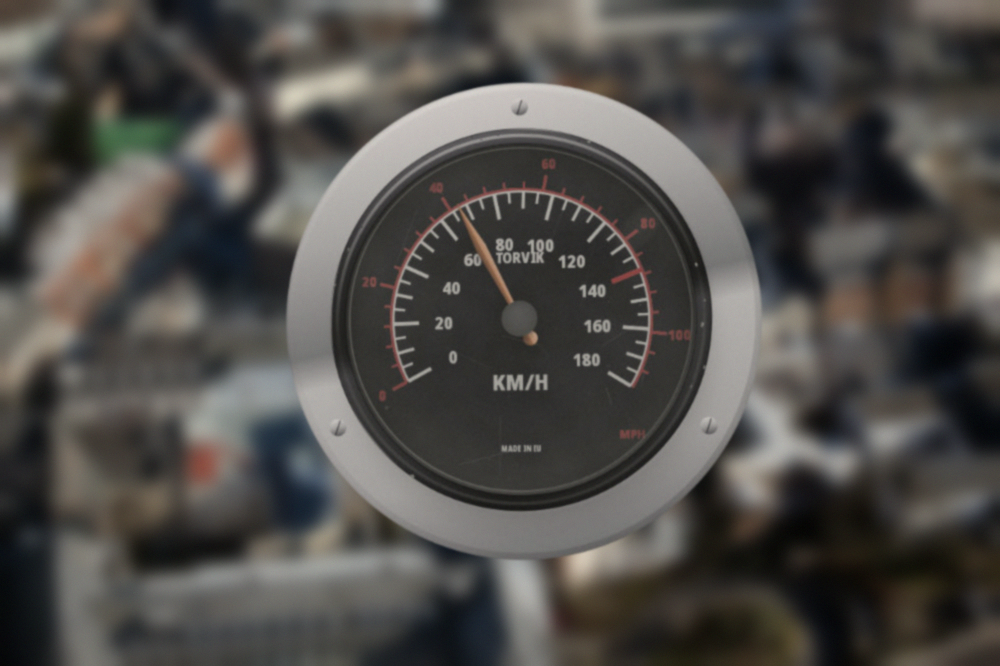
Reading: 67.5km/h
